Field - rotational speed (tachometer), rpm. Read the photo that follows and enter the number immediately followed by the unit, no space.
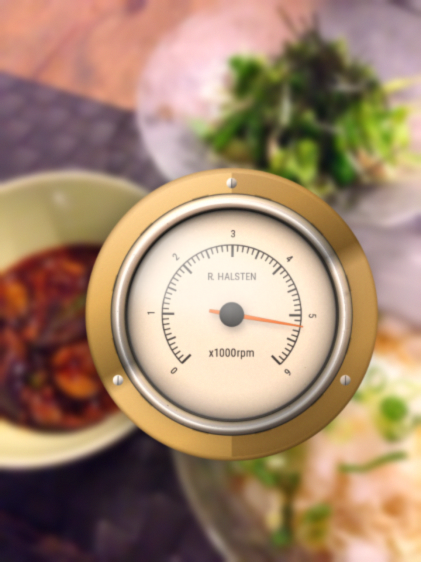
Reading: 5200rpm
